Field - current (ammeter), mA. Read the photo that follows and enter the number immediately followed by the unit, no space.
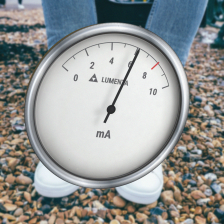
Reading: 6mA
